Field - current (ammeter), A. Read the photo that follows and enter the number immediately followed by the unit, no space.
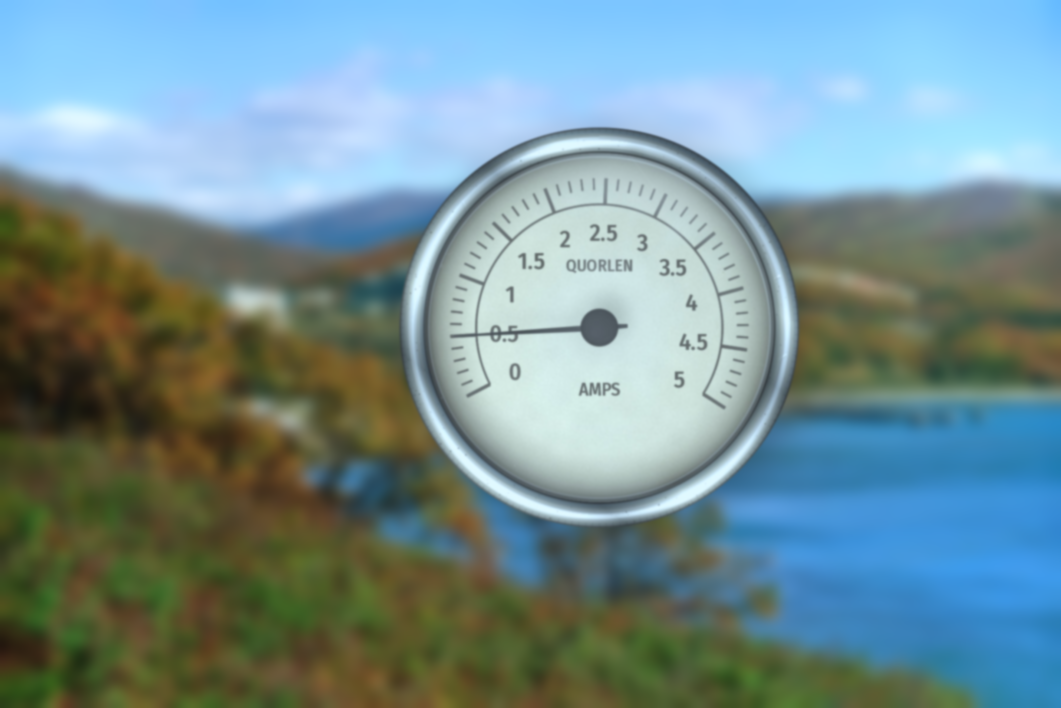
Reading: 0.5A
